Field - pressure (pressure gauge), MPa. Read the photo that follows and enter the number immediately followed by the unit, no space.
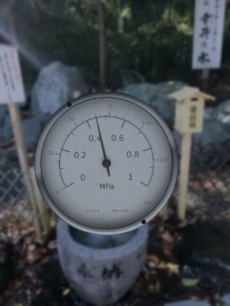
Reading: 0.45MPa
